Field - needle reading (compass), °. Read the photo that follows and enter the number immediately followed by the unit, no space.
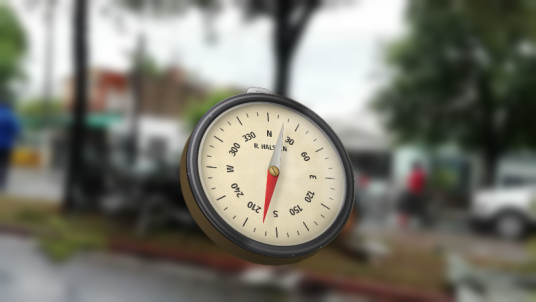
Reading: 195°
